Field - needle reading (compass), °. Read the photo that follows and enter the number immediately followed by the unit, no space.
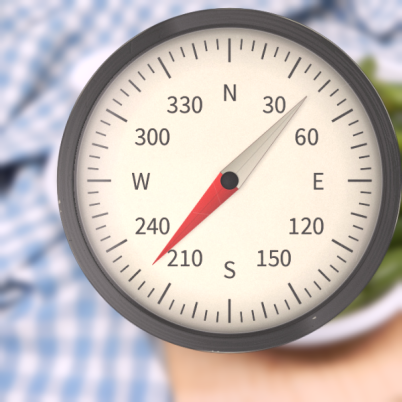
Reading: 222.5°
